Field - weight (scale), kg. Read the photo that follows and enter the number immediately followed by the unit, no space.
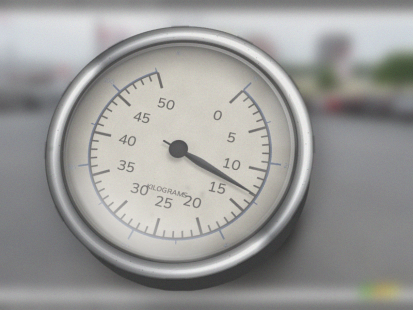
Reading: 13kg
